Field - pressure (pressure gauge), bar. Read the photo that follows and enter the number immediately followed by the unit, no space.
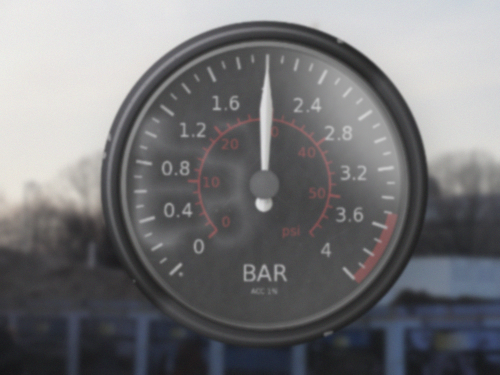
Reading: 2bar
